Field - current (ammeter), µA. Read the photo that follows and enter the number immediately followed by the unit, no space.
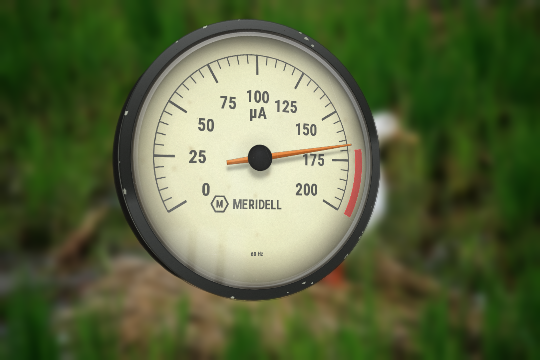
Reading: 167.5µA
